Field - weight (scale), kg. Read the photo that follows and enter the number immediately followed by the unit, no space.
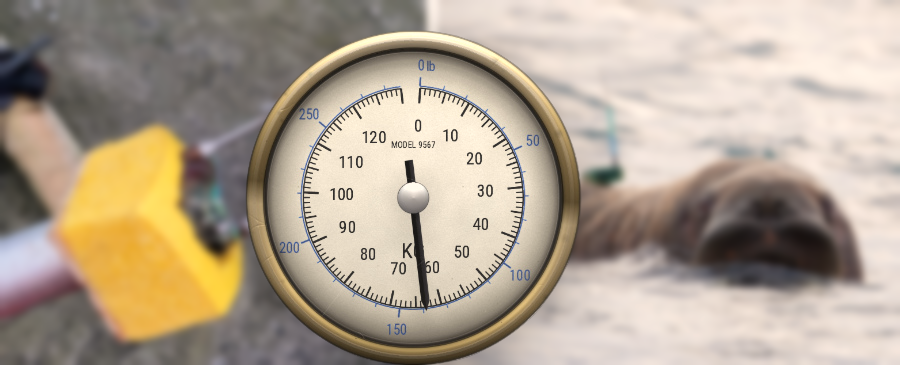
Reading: 63kg
